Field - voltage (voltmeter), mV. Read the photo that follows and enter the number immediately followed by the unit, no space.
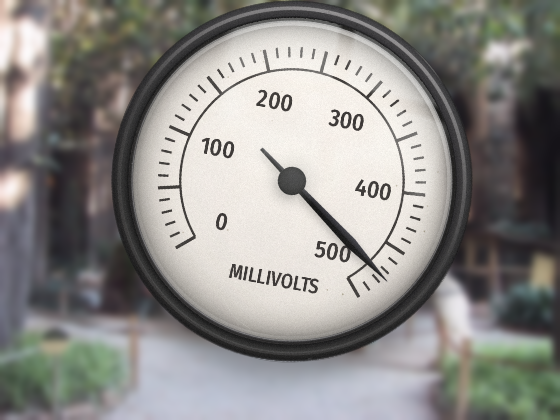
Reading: 475mV
